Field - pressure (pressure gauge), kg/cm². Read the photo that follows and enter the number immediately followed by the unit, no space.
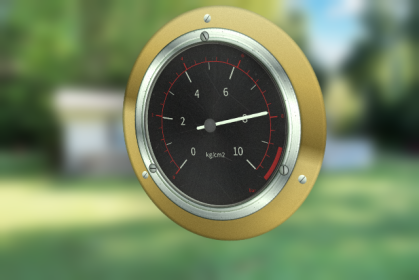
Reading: 8kg/cm²
